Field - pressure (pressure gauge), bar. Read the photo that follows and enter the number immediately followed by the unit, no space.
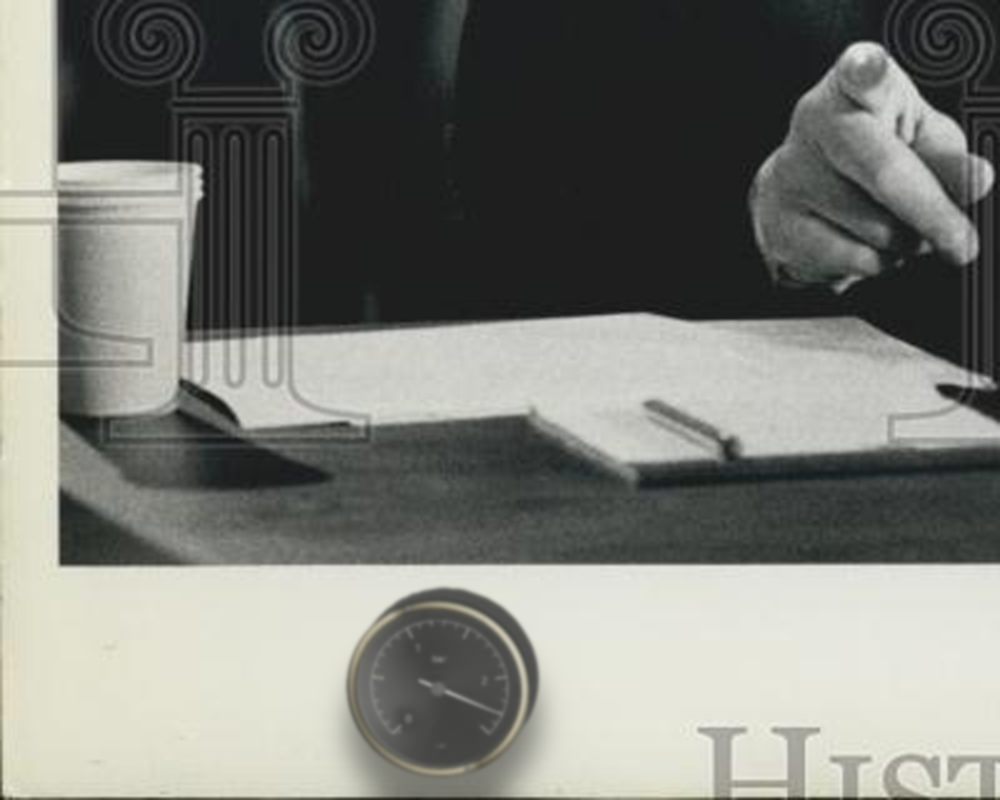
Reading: 2.3bar
